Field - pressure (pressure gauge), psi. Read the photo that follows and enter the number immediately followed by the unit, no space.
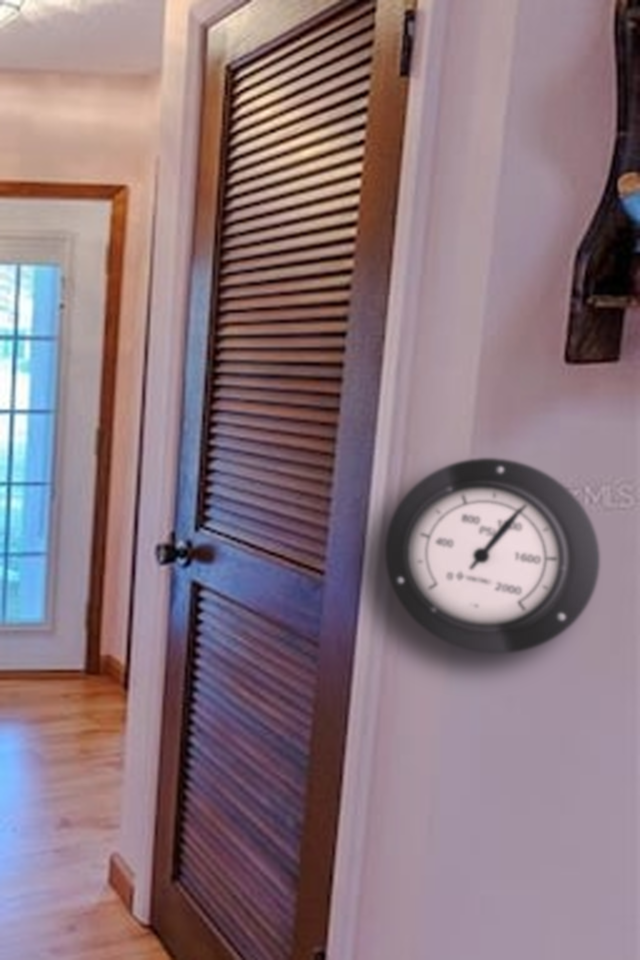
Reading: 1200psi
